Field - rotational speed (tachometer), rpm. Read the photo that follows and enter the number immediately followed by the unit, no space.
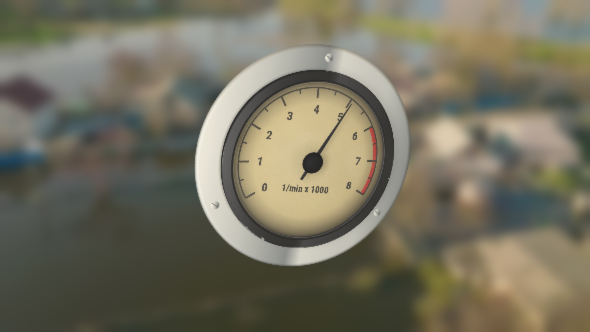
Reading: 5000rpm
